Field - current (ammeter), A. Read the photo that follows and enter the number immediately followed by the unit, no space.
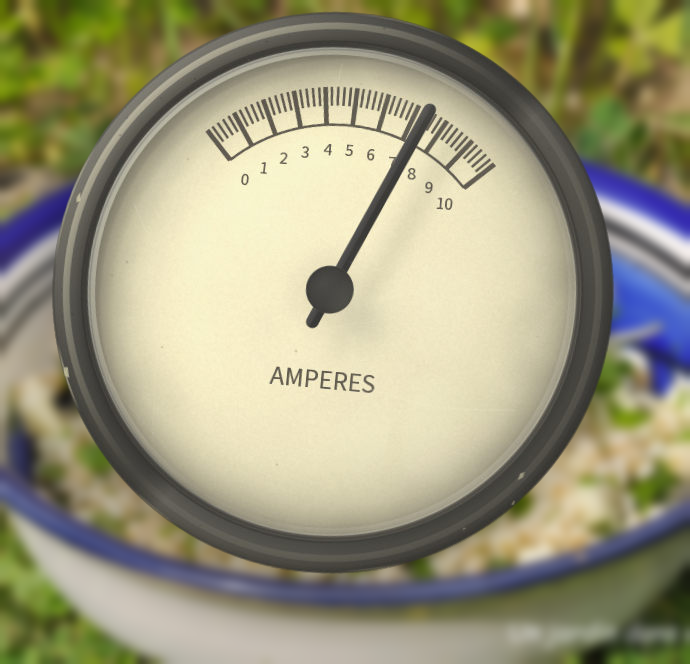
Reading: 7.4A
